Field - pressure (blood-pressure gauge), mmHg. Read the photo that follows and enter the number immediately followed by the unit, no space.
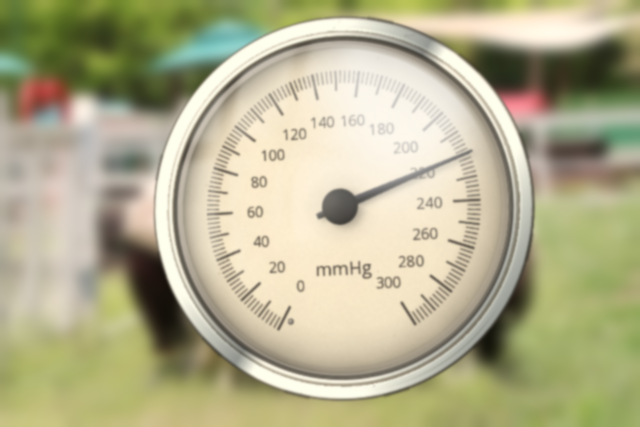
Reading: 220mmHg
